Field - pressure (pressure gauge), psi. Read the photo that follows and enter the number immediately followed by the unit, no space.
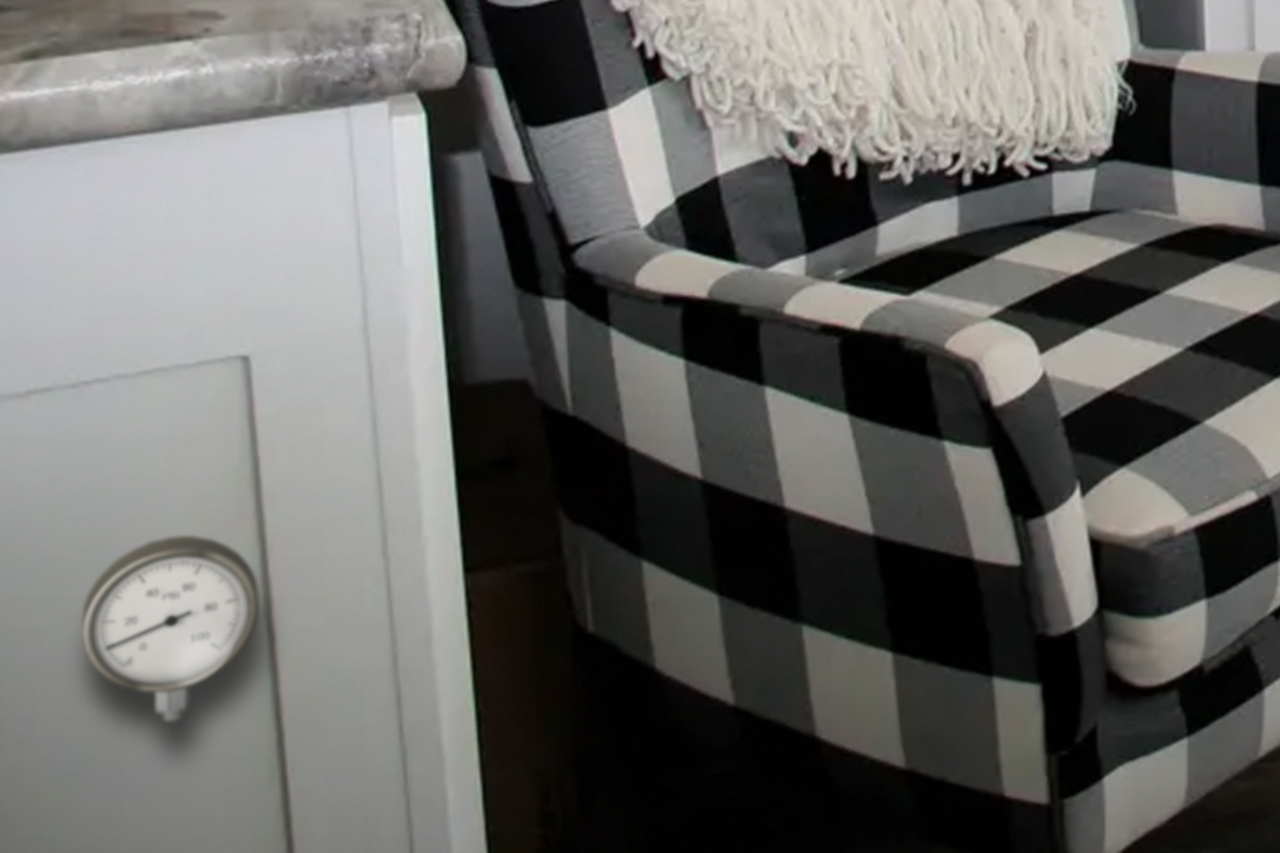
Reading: 10psi
